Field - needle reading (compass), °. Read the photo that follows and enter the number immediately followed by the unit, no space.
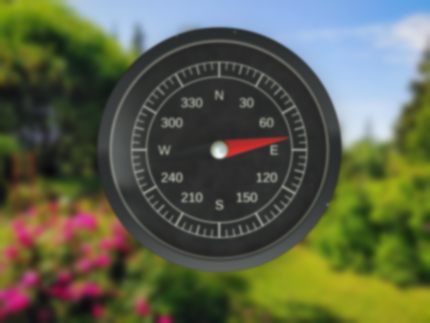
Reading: 80°
